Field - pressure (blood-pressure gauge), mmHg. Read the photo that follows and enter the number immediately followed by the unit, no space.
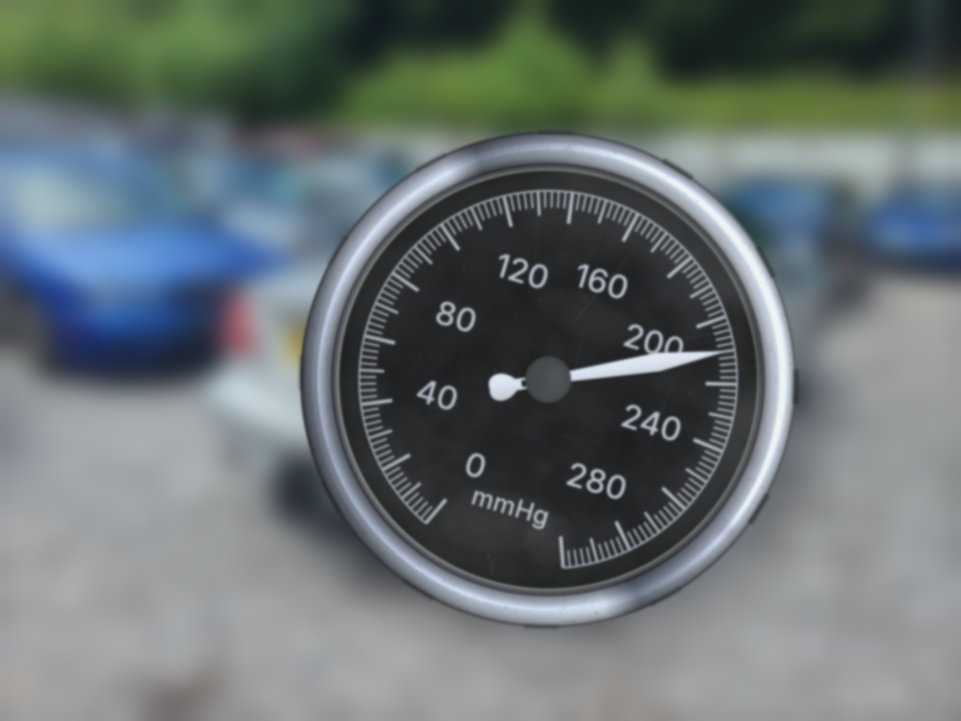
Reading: 210mmHg
